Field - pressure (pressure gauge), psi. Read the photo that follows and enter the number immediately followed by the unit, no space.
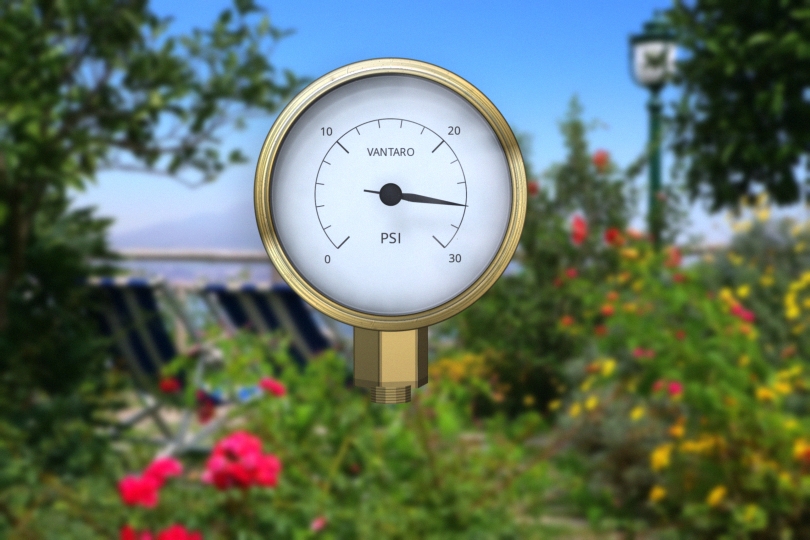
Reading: 26psi
